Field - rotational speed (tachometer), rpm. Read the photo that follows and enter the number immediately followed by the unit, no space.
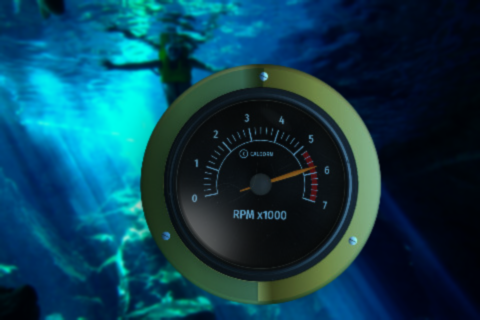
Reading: 5800rpm
